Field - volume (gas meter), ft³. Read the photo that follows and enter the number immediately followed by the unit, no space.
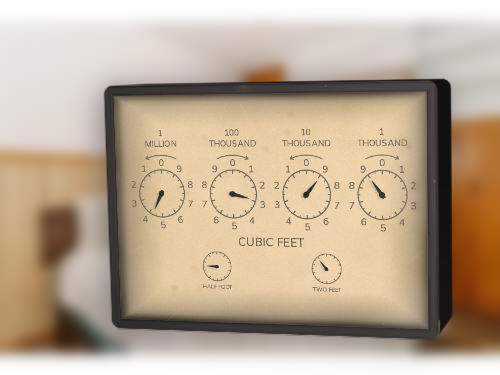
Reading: 428900ft³
